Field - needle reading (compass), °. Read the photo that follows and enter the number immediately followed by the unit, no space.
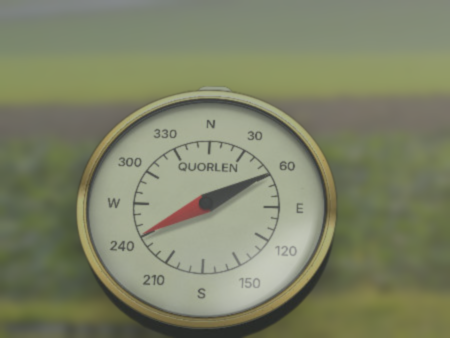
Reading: 240°
